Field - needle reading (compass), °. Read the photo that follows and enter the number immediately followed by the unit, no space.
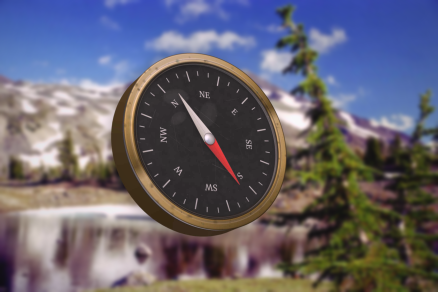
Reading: 190°
